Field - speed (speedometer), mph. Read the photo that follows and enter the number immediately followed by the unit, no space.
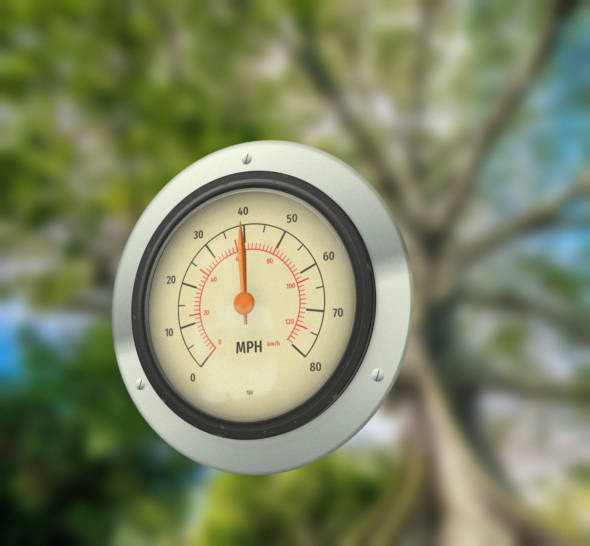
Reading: 40mph
